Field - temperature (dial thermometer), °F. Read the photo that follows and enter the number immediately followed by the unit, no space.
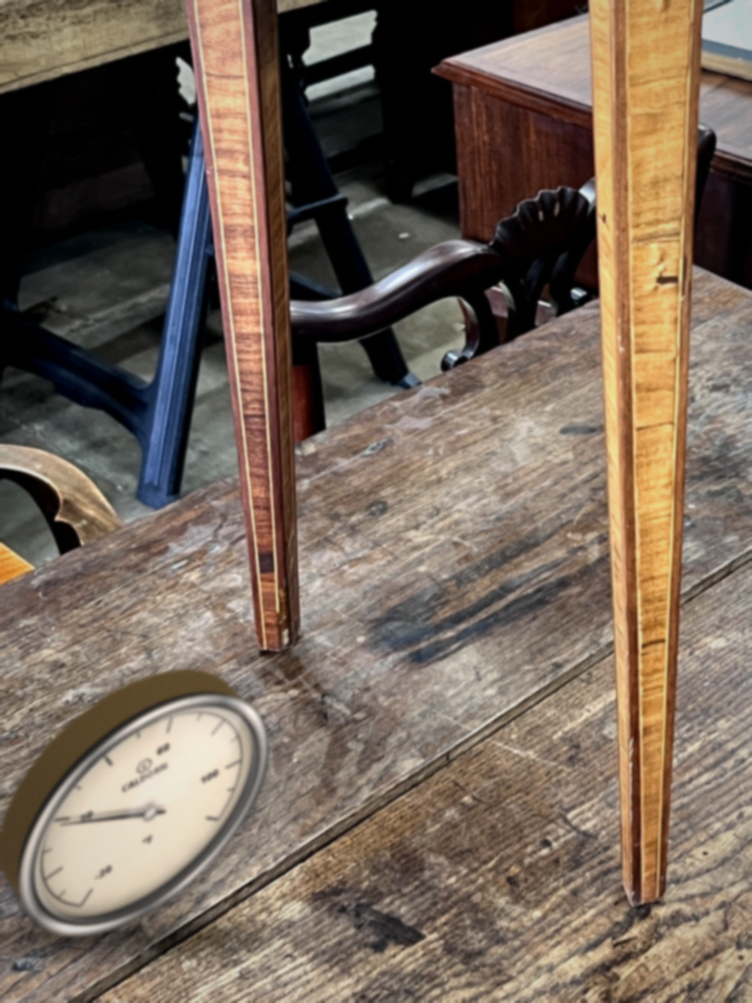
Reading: 20°F
